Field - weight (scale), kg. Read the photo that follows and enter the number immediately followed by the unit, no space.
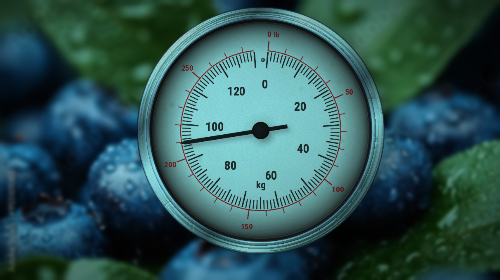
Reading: 95kg
